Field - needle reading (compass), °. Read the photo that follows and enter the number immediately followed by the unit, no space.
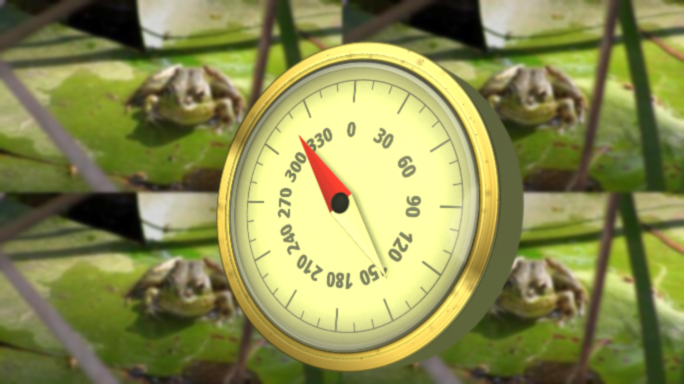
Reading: 320°
